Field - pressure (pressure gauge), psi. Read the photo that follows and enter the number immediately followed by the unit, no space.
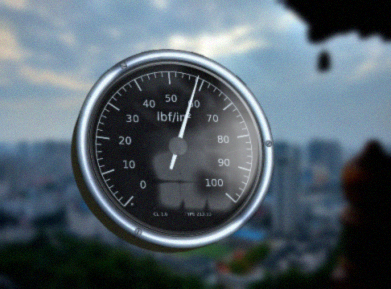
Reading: 58psi
